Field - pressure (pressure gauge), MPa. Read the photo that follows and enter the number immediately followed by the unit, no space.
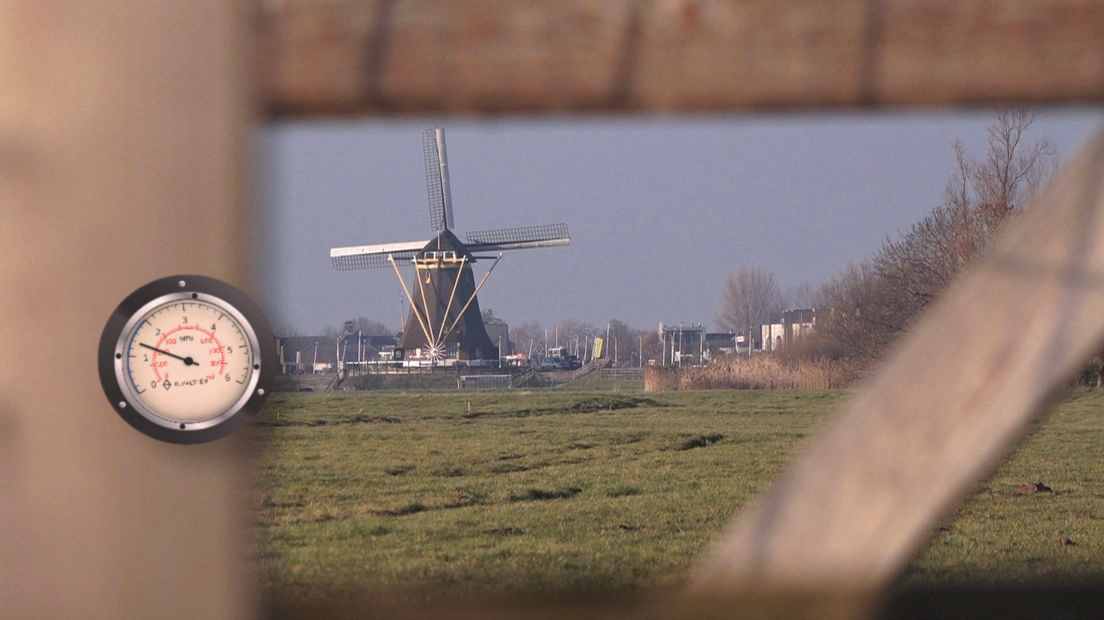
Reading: 1.4MPa
